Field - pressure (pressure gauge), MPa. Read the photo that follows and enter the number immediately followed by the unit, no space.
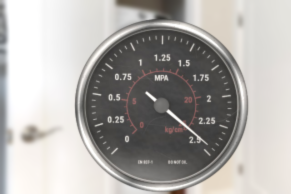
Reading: 2.45MPa
